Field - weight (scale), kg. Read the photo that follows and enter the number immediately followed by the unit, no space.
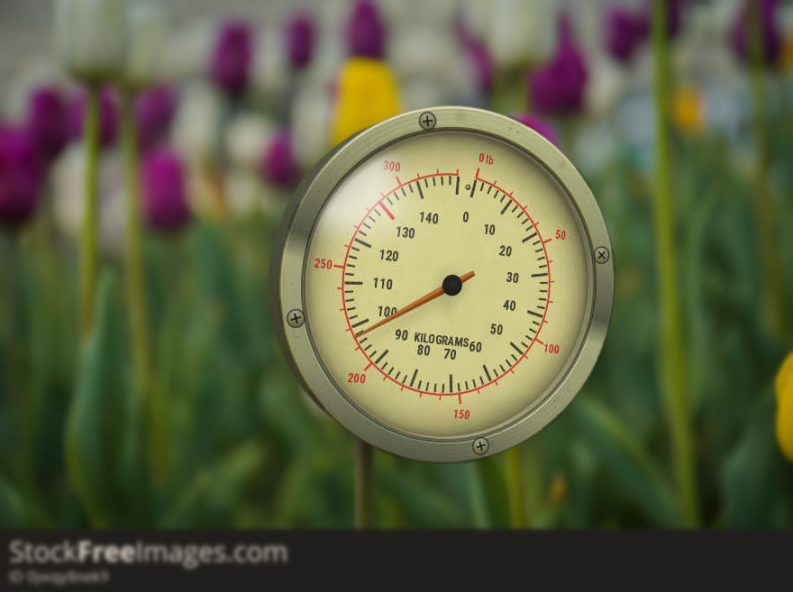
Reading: 98kg
